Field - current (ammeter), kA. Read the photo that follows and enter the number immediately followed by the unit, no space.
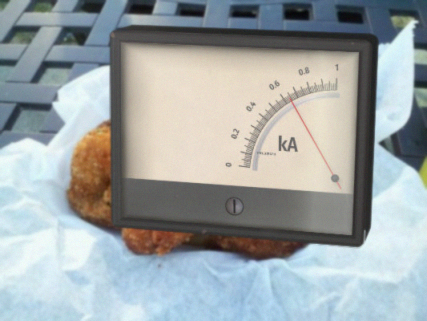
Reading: 0.65kA
